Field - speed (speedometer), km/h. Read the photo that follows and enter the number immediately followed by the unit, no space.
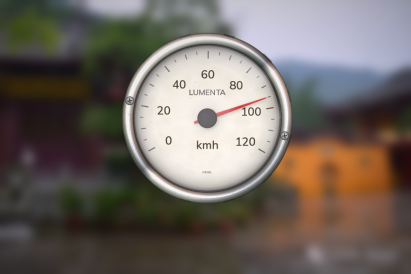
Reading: 95km/h
